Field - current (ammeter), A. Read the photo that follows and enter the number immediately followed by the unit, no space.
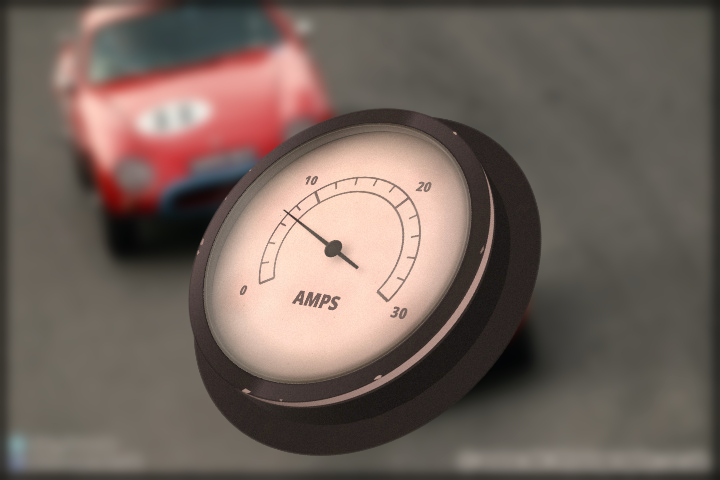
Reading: 7A
